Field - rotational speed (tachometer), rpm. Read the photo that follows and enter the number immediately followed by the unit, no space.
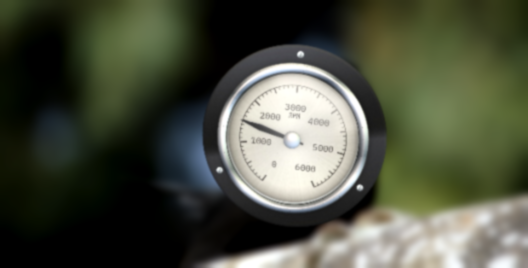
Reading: 1500rpm
